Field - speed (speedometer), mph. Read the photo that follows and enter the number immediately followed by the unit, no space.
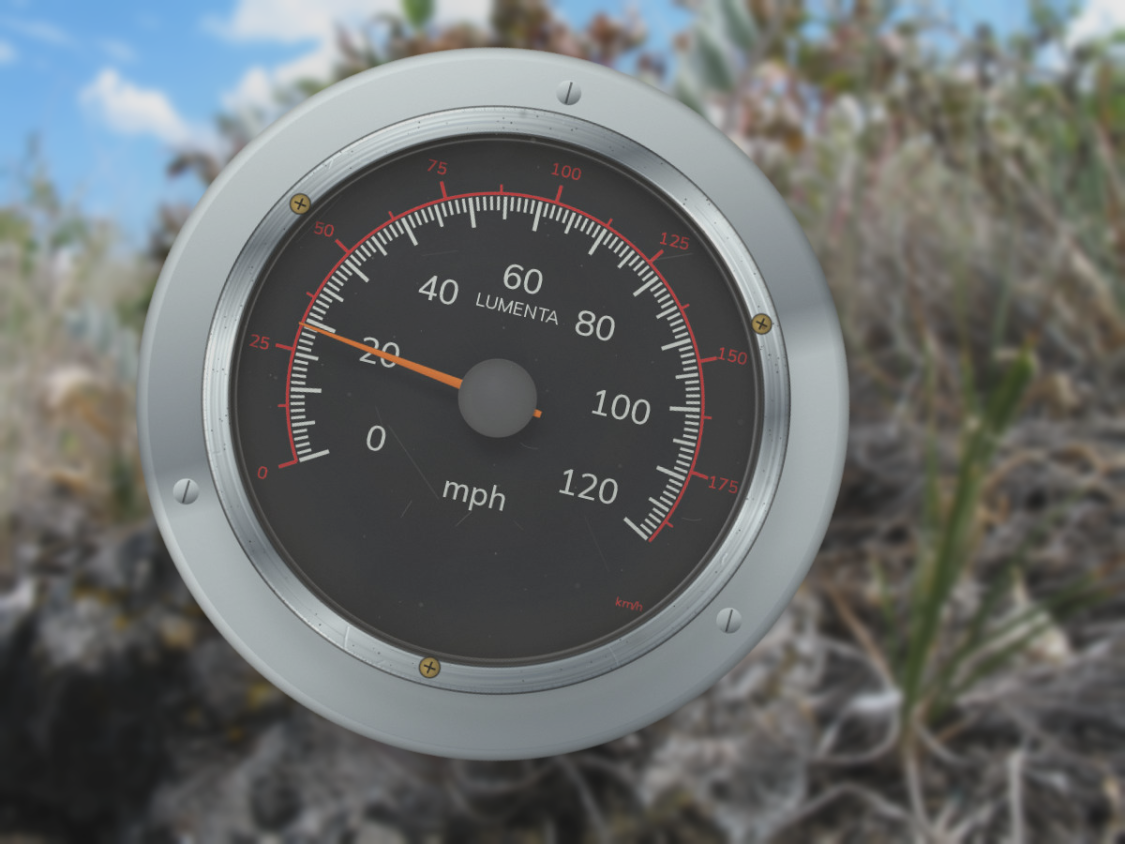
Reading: 19mph
